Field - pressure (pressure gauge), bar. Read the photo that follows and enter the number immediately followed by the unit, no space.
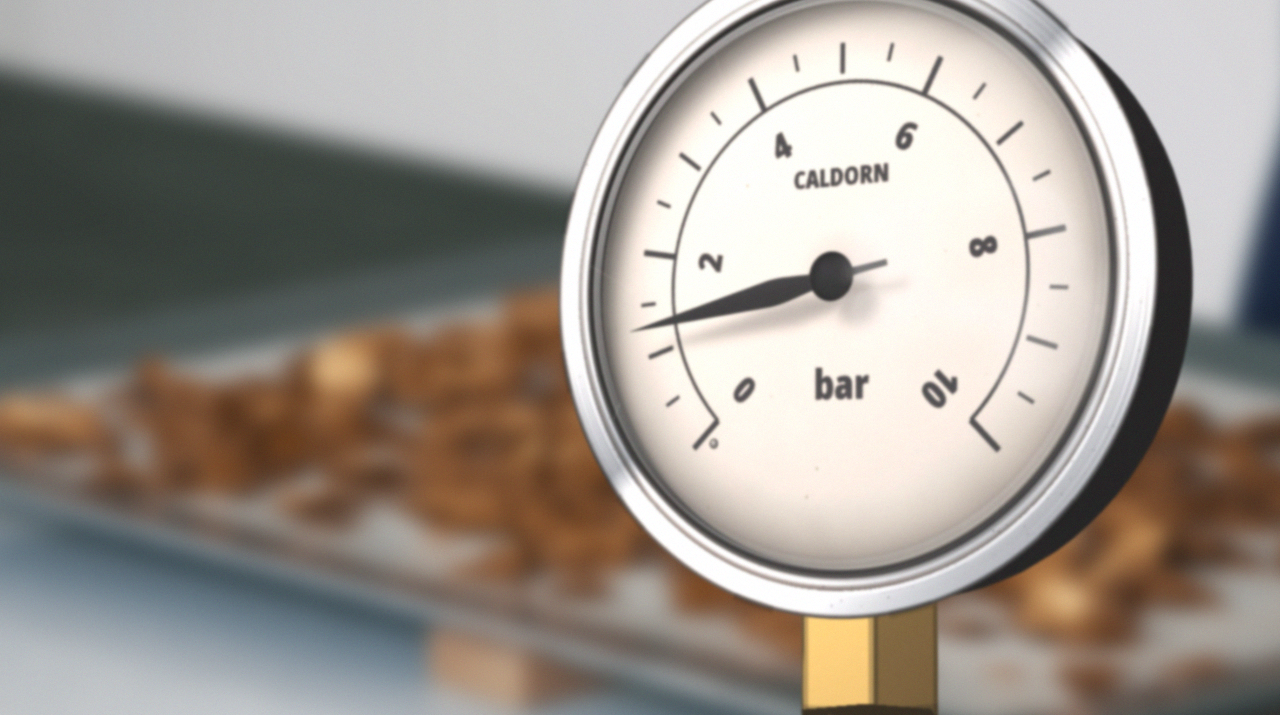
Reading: 1.25bar
